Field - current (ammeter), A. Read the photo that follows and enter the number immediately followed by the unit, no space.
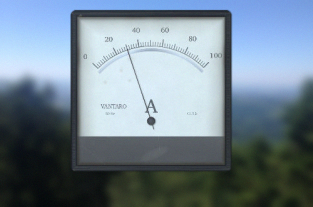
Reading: 30A
